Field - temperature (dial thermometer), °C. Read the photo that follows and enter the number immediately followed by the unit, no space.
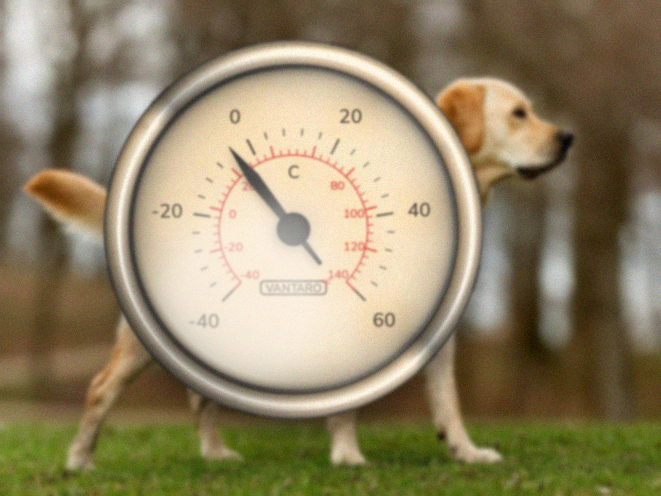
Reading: -4°C
